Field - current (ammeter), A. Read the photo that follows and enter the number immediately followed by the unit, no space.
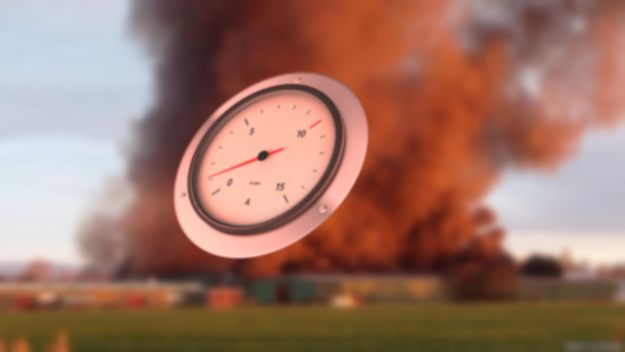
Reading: 1A
